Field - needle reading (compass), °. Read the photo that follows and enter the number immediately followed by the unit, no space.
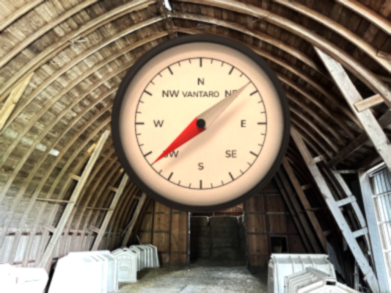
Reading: 230°
